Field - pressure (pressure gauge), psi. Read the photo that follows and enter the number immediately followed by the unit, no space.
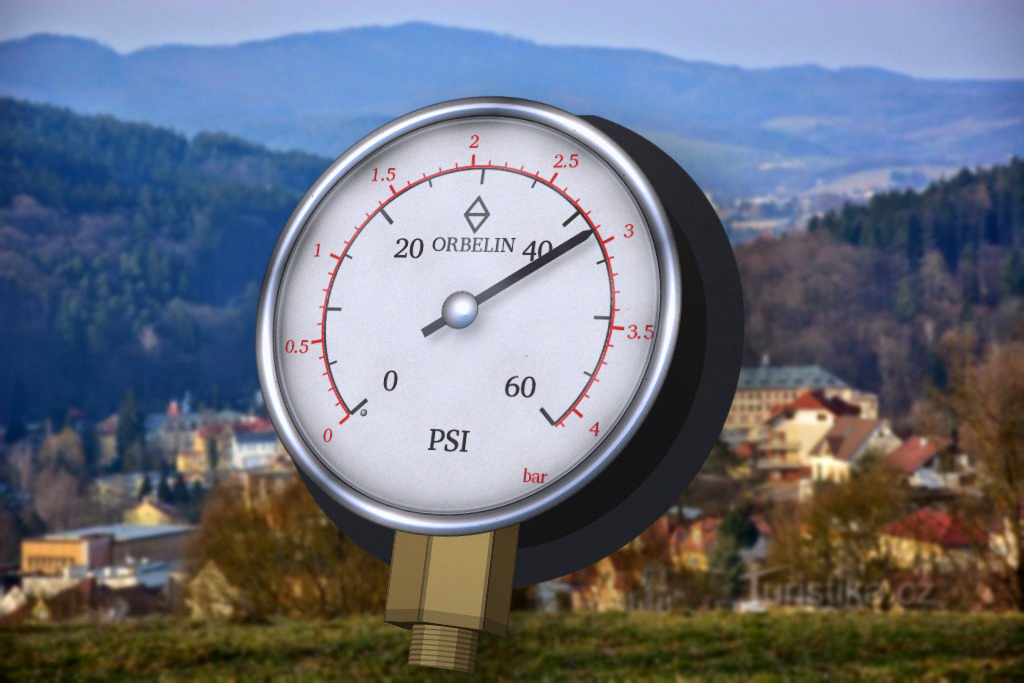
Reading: 42.5psi
